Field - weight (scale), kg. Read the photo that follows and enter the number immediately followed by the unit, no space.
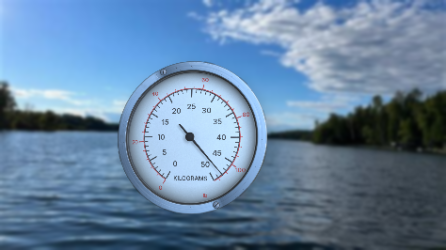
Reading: 48kg
